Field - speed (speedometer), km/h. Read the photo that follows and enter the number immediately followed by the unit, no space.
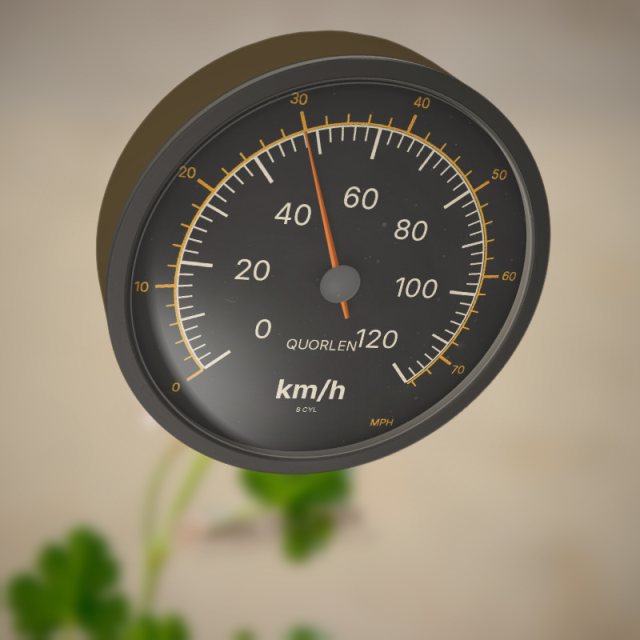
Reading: 48km/h
